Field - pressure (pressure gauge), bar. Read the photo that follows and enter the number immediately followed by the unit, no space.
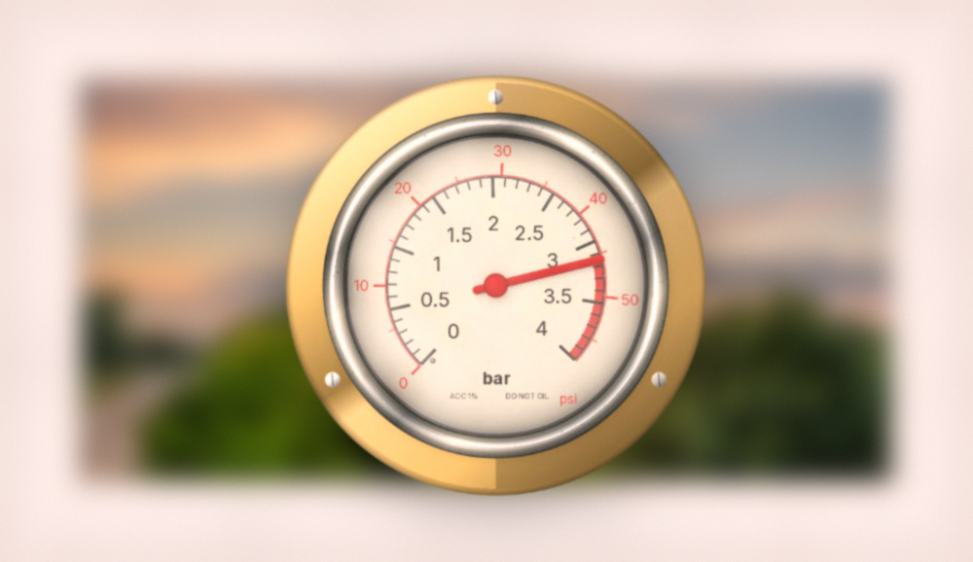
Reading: 3.15bar
